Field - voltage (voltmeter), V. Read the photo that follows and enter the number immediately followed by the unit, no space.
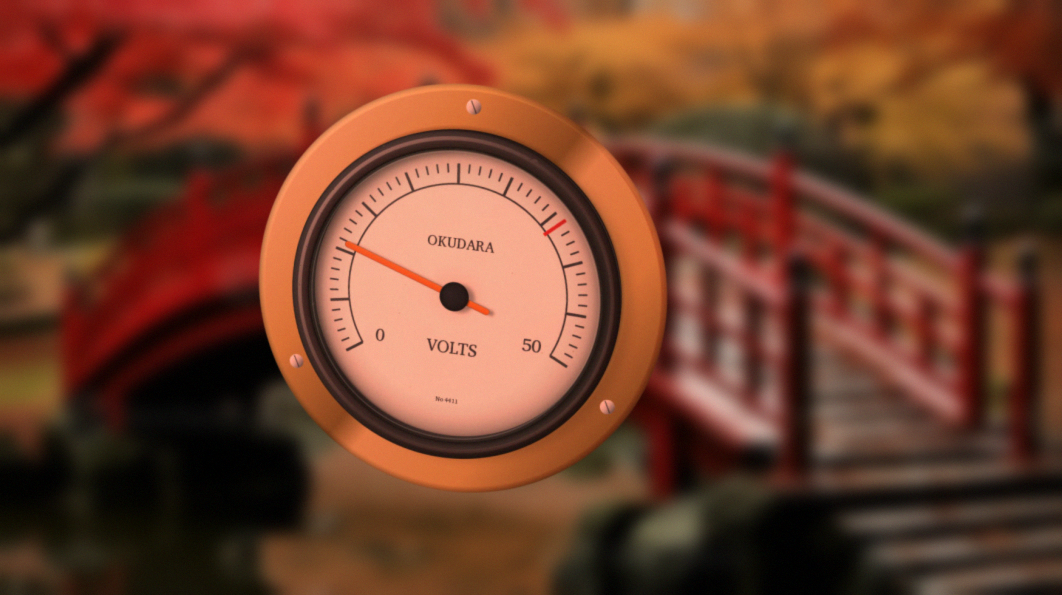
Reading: 11V
